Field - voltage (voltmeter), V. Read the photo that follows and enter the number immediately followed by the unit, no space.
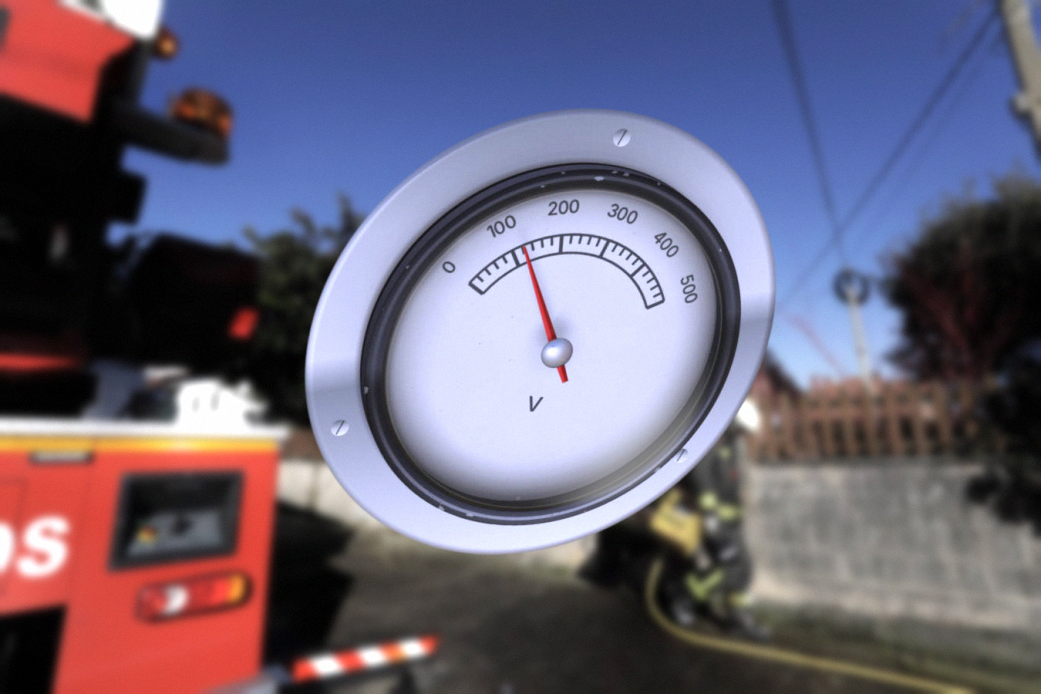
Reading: 120V
